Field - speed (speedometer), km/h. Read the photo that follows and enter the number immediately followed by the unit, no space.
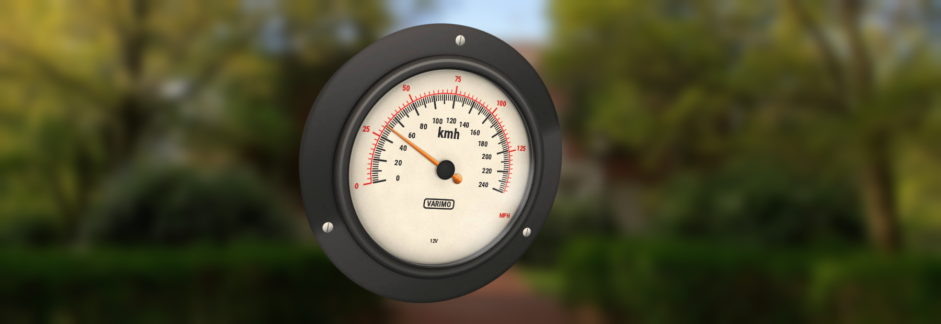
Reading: 50km/h
